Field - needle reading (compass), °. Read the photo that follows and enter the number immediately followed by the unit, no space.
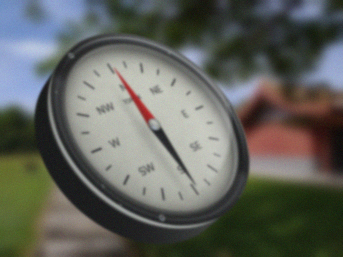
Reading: 0°
